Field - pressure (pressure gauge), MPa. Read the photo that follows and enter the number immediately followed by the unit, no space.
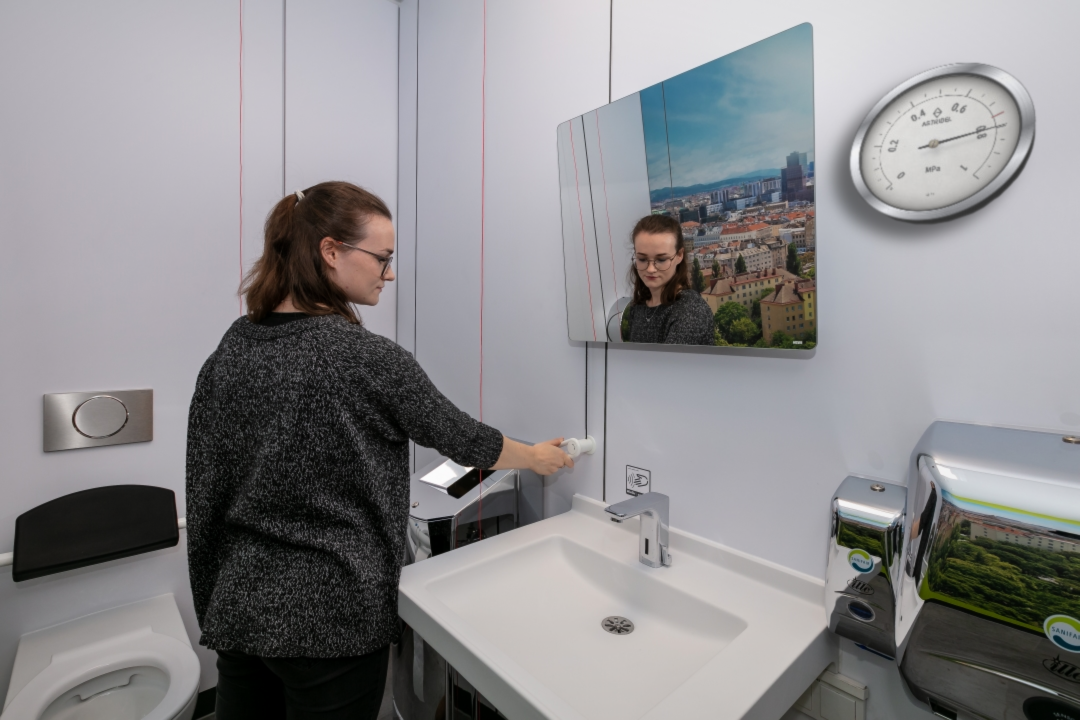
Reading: 0.8MPa
